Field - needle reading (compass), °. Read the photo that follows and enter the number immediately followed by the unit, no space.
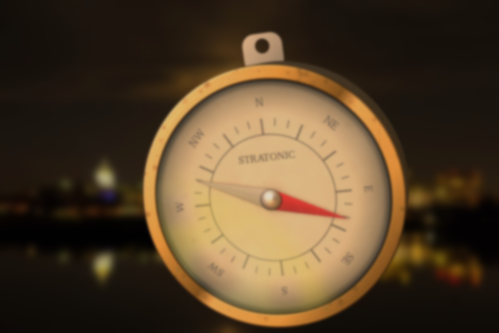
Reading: 110°
